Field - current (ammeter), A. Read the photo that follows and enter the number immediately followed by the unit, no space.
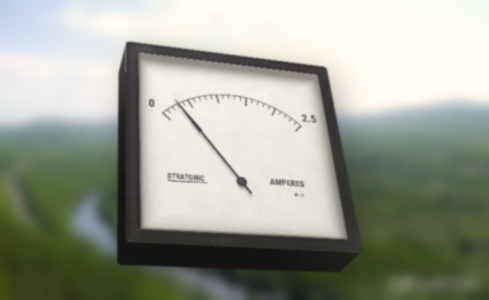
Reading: 0.3A
